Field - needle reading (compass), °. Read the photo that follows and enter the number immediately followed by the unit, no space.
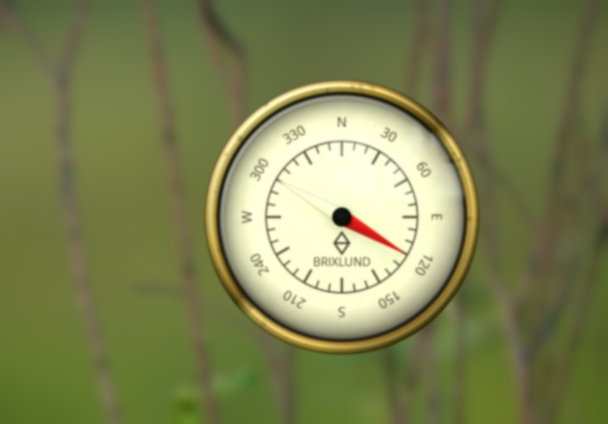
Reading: 120°
